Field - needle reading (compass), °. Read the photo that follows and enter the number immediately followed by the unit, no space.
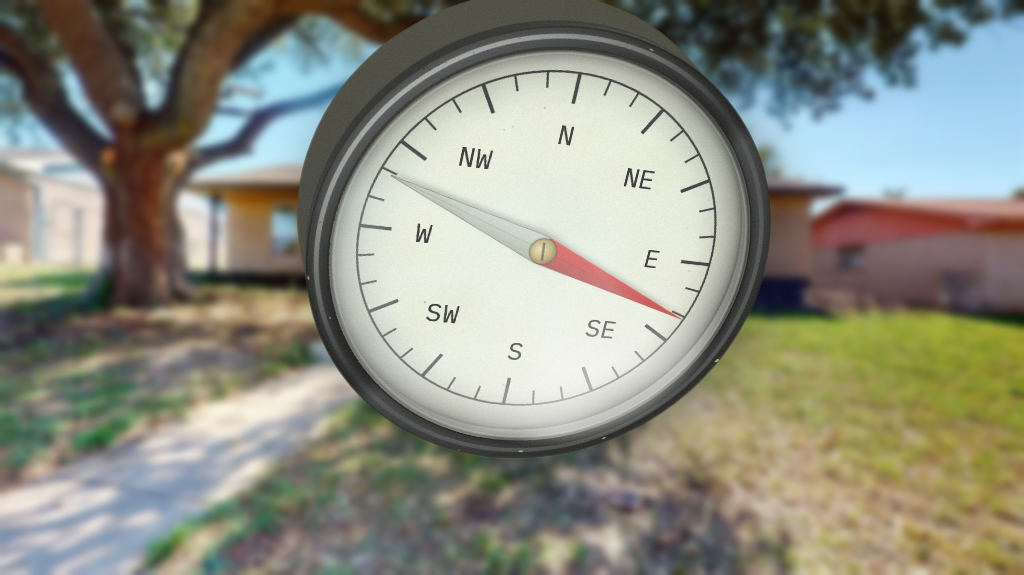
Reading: 110°
